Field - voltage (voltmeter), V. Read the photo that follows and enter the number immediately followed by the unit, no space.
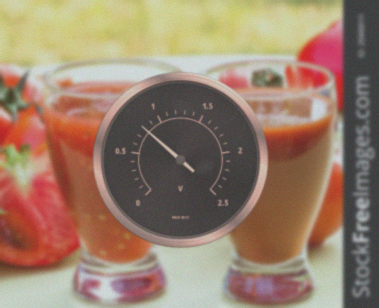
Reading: 0.8V
